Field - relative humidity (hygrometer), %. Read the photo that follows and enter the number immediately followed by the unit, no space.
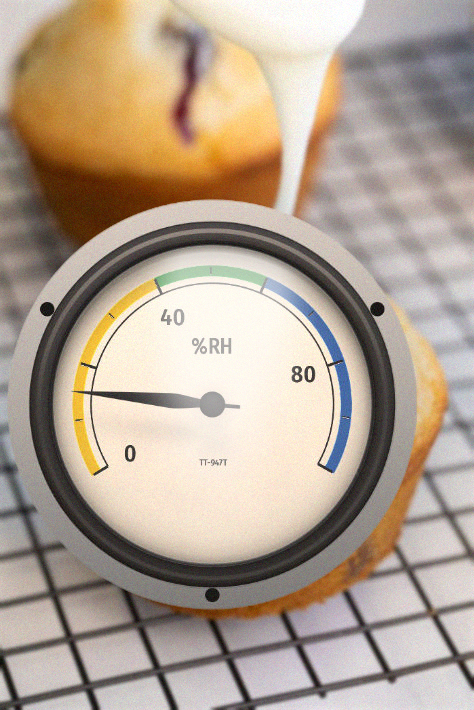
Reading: 15%
